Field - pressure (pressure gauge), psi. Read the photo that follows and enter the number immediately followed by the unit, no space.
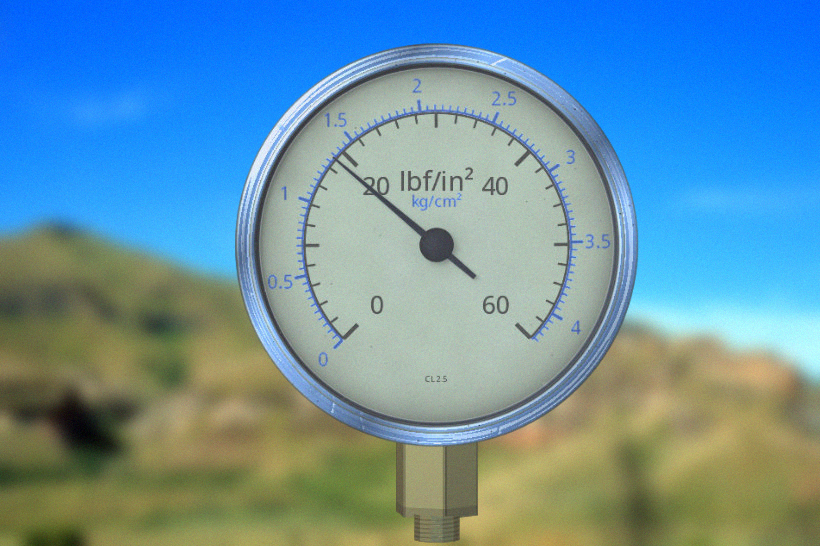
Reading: 19psi
